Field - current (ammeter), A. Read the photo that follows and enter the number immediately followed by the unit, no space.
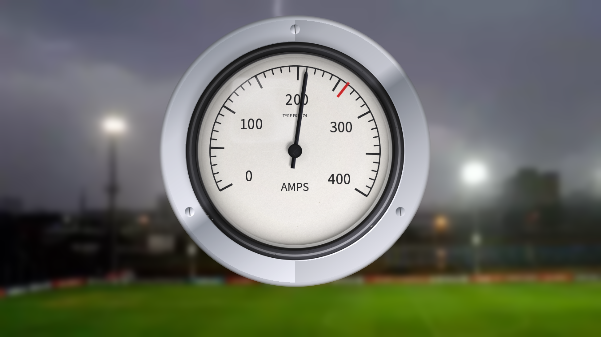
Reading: 210A
